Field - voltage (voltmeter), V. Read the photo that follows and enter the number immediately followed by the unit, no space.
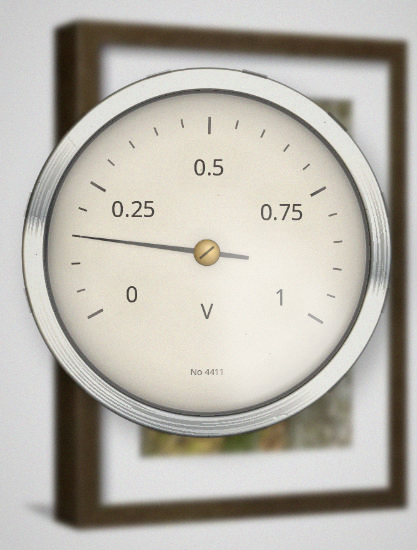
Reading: 0.15V
